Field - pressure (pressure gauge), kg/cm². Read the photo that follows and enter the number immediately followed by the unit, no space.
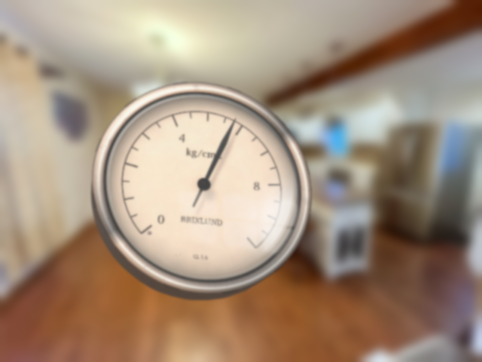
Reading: 5.75kg/cm²
